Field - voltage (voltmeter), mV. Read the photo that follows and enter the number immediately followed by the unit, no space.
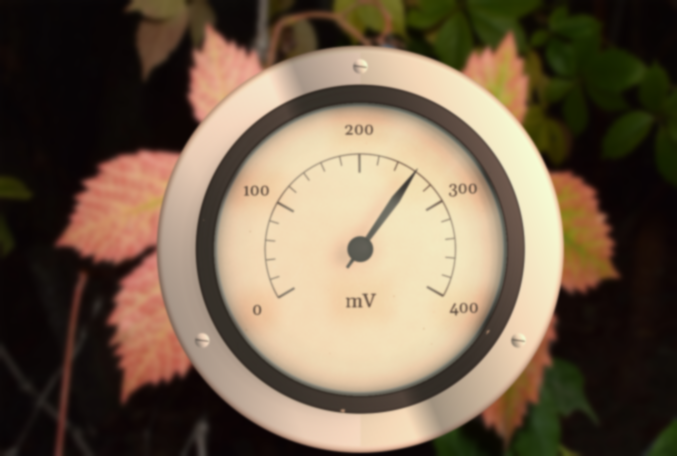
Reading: 260mV
